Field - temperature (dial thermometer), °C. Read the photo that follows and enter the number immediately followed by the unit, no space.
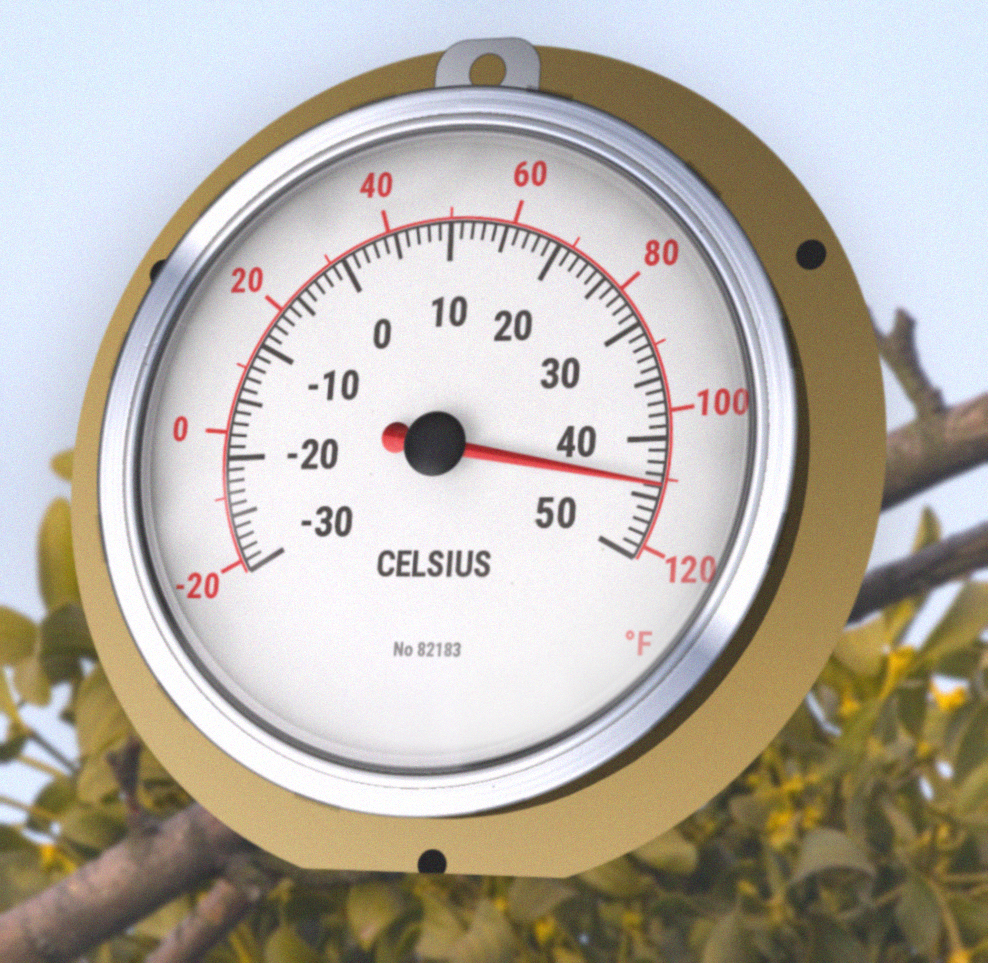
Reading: 44°C
